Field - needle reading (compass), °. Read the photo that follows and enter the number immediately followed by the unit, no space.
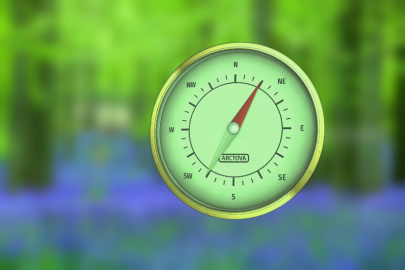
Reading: 30°
